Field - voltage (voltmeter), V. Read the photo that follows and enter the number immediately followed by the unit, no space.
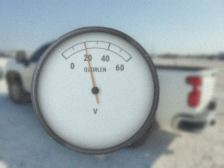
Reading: 20V
